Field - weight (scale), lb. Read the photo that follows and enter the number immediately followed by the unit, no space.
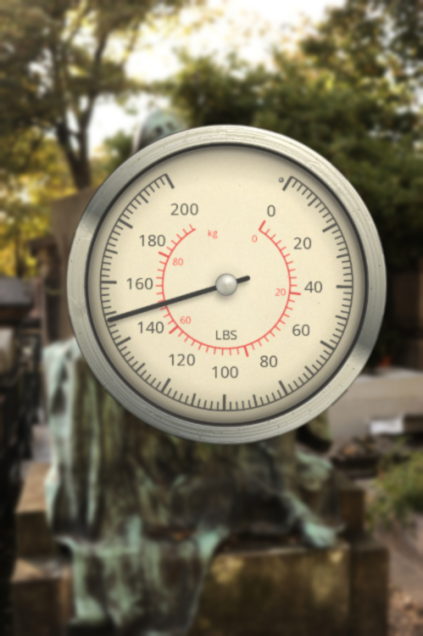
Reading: 148lb
